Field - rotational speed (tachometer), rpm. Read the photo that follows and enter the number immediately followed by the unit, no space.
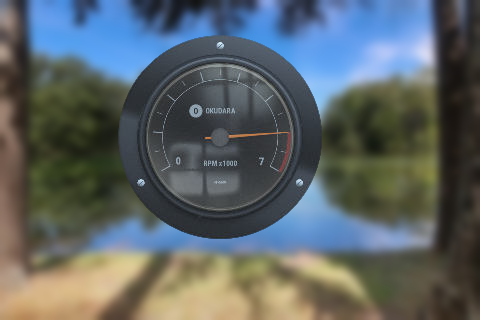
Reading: 6000rpm
